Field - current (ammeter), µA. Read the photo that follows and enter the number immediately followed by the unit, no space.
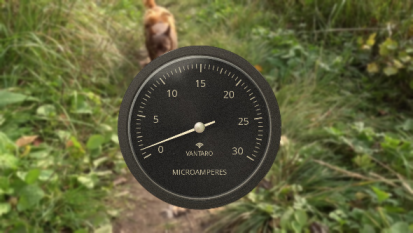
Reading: 1µA
